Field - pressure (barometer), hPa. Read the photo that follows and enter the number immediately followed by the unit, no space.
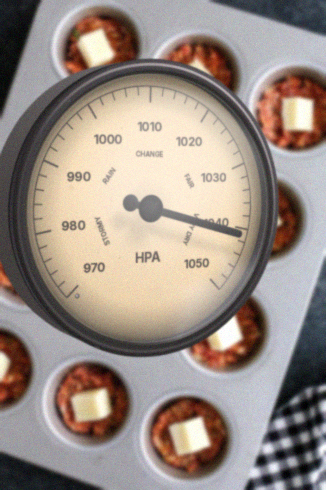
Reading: 1041hPa
